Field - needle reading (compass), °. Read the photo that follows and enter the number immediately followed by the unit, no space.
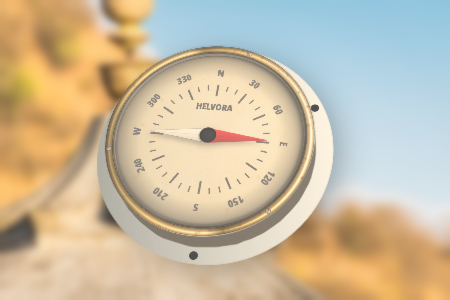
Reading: 90°
